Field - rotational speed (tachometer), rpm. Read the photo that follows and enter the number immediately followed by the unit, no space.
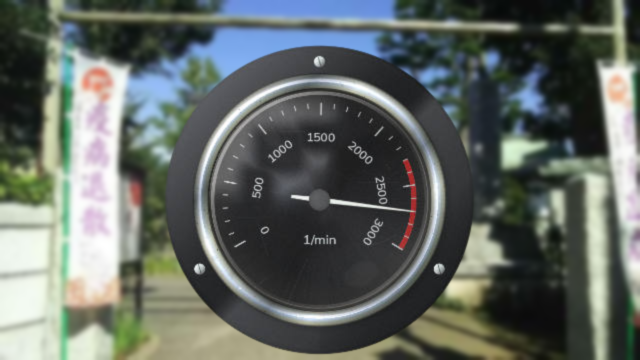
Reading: 2700rpm
